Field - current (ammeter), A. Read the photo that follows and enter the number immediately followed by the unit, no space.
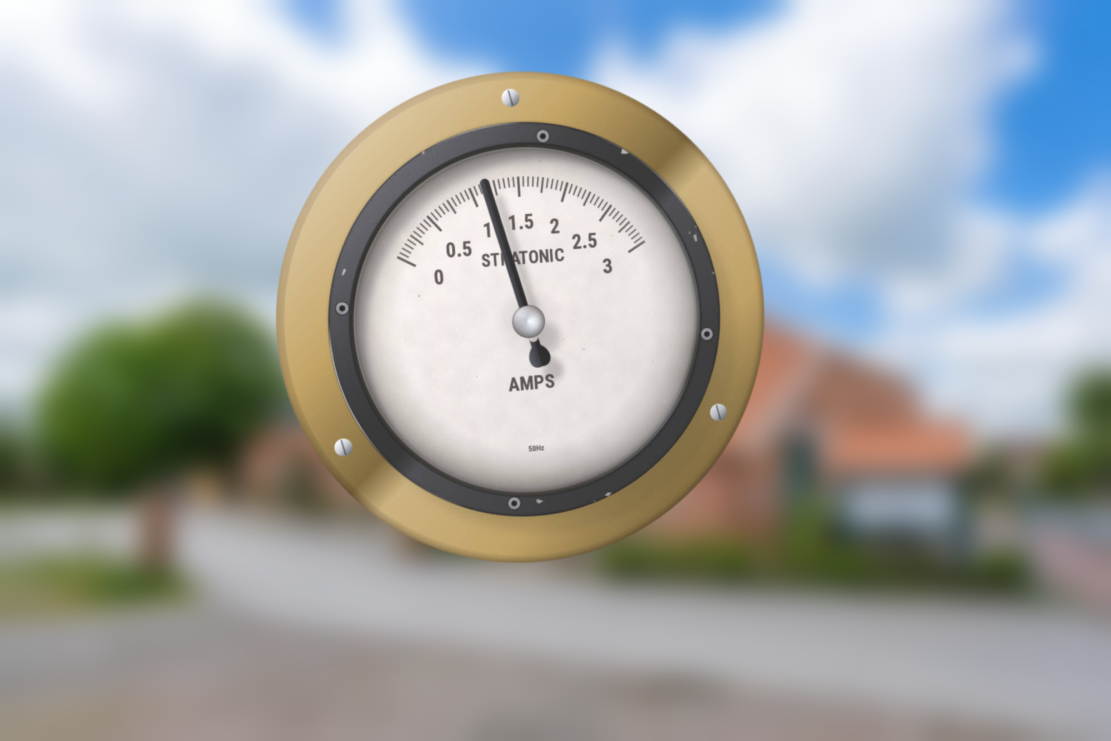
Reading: 1.15A
